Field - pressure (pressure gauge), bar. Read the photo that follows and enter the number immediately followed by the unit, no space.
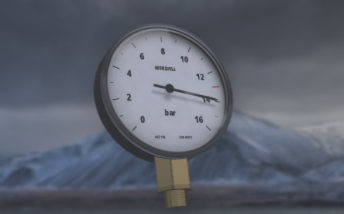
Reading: 14bar
